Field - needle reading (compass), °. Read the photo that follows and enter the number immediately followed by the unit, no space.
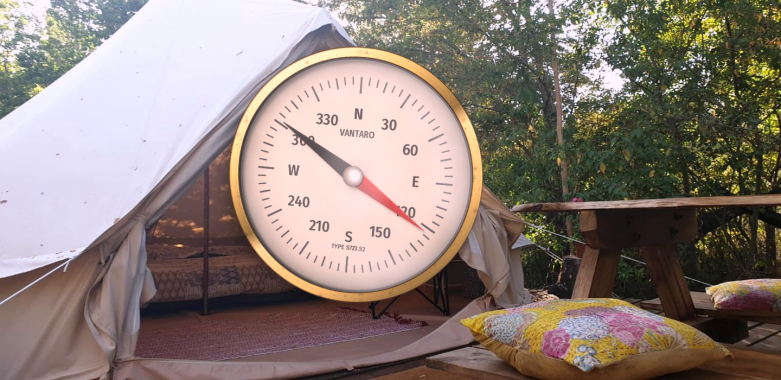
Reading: 122.5°
